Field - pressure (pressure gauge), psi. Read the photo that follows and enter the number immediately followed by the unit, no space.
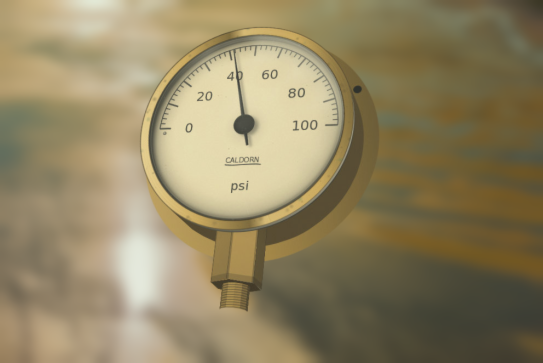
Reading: 42psi
